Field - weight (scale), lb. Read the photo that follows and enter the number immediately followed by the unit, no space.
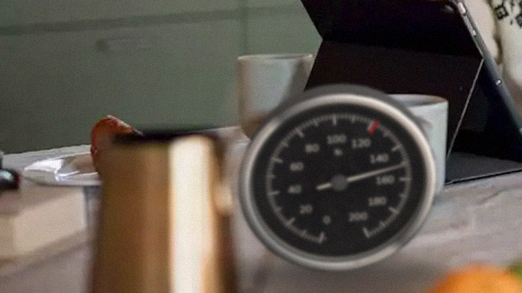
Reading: 150lb
